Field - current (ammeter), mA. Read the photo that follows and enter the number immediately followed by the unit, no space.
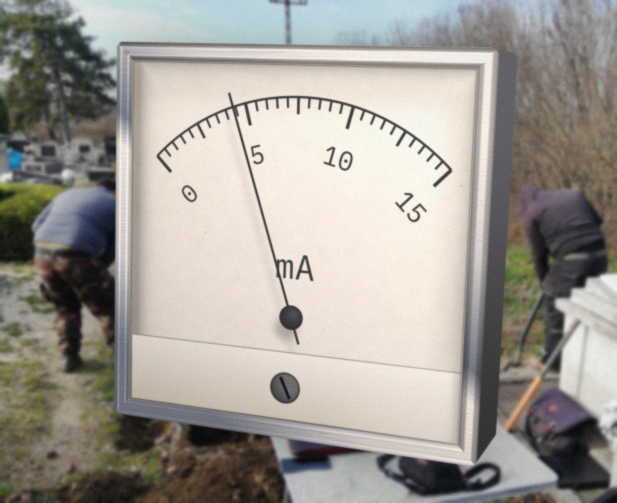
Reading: 4.5mA
